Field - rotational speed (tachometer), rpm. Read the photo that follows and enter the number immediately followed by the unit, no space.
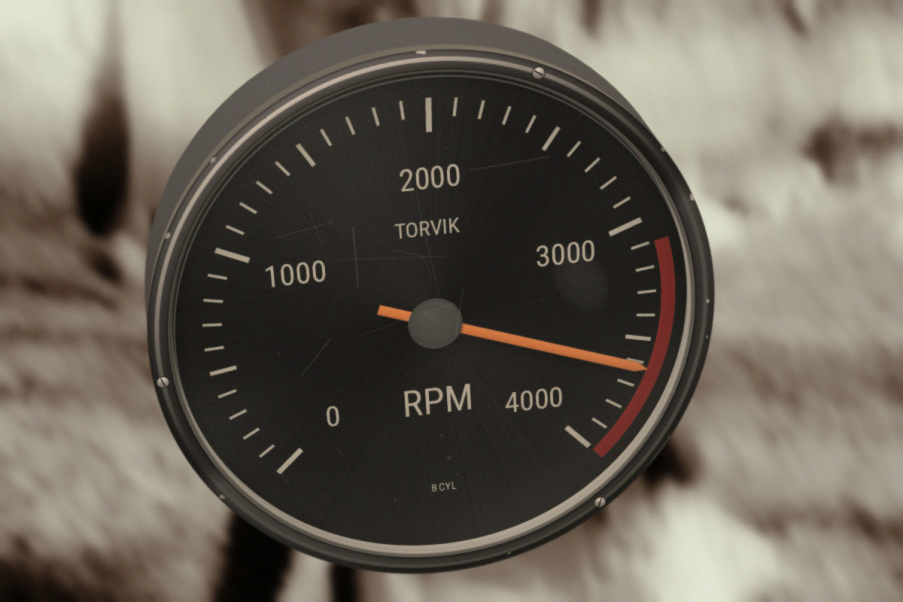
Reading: 3600rpm
